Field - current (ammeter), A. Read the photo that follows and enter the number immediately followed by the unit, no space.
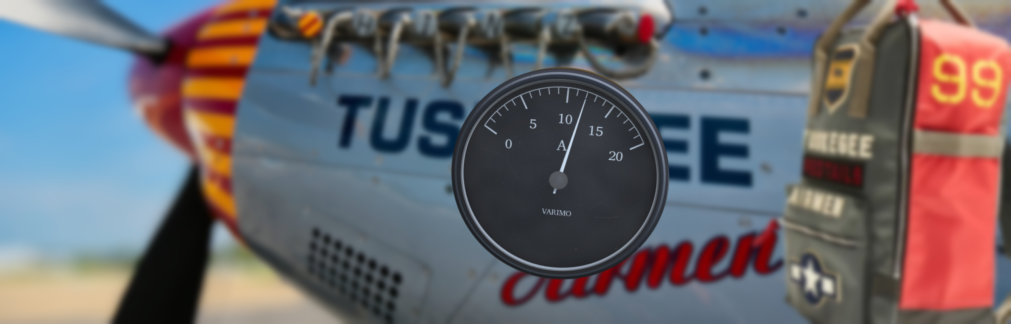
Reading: 12A
